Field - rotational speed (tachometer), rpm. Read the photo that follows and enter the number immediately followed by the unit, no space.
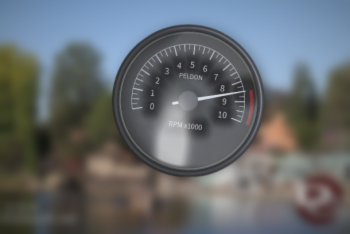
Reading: 8500rpm
